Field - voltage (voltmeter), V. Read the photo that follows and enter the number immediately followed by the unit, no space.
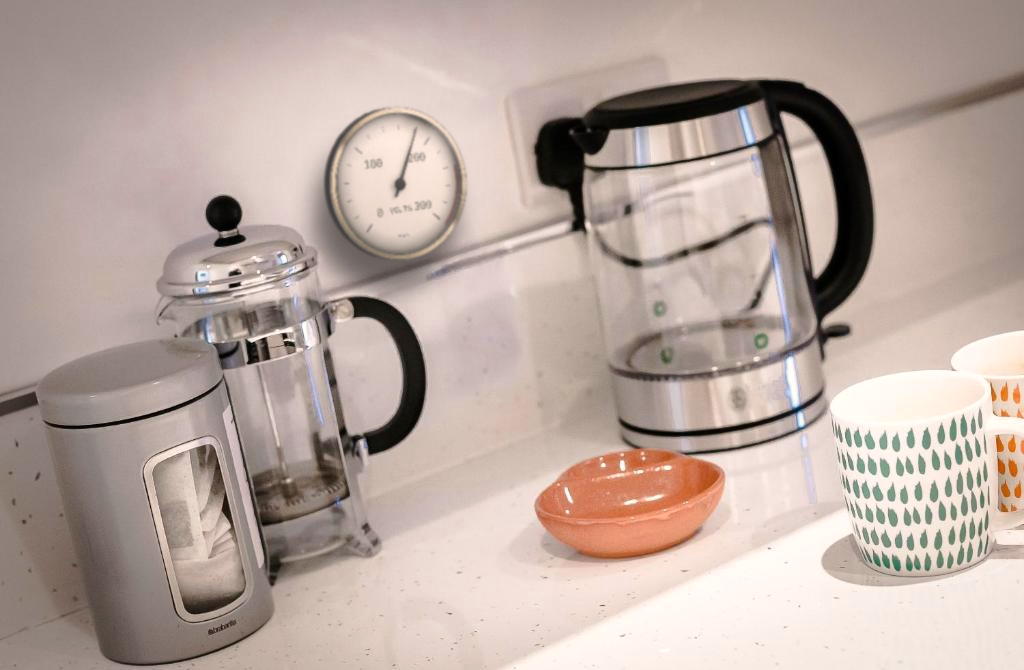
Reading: 180V
